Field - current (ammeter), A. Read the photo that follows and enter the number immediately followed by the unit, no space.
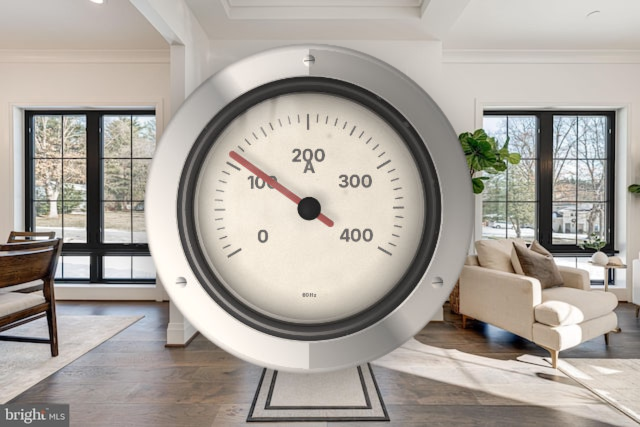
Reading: 110A
